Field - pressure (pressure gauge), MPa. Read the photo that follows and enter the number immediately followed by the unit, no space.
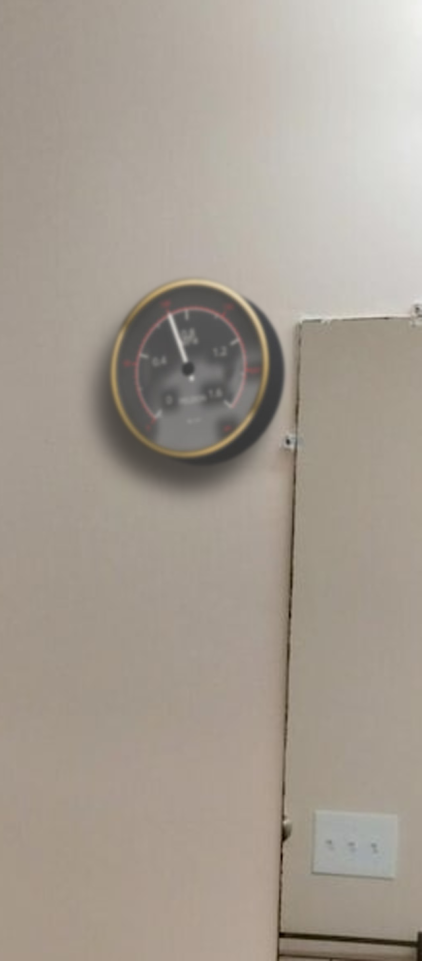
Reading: 0.7MPa
